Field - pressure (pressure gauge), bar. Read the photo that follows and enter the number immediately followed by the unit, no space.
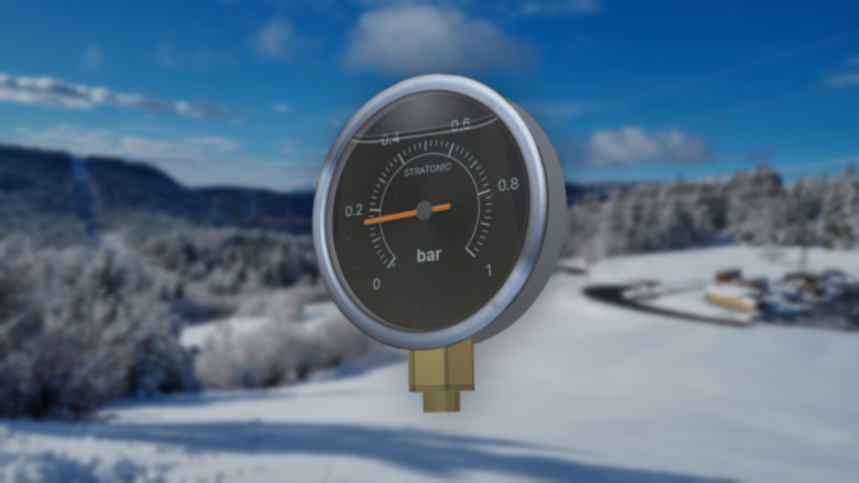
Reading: 0.16bar
